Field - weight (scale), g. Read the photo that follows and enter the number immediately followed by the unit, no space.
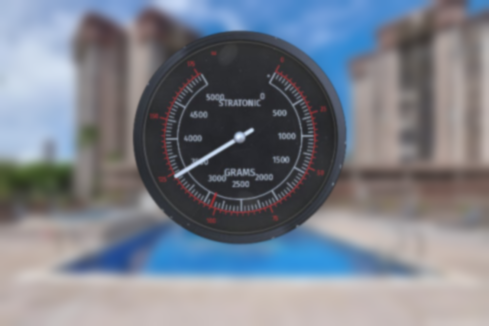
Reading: 3500g
